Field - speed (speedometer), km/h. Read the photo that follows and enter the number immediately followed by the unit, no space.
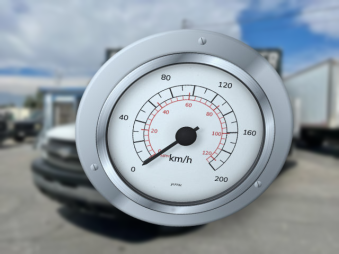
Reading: 0km/h
